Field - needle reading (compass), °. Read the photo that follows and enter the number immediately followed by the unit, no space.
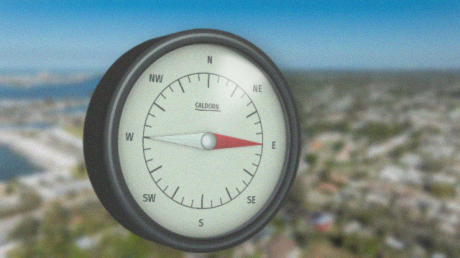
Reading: 90°
